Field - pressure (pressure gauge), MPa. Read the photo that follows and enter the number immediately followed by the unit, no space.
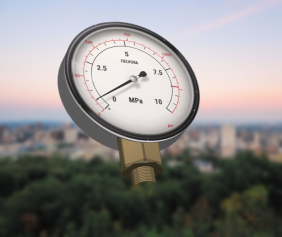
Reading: 0.5MPa
